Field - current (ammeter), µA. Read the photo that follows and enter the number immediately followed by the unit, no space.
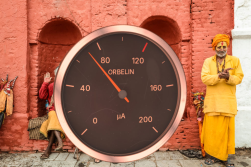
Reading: 70µA
